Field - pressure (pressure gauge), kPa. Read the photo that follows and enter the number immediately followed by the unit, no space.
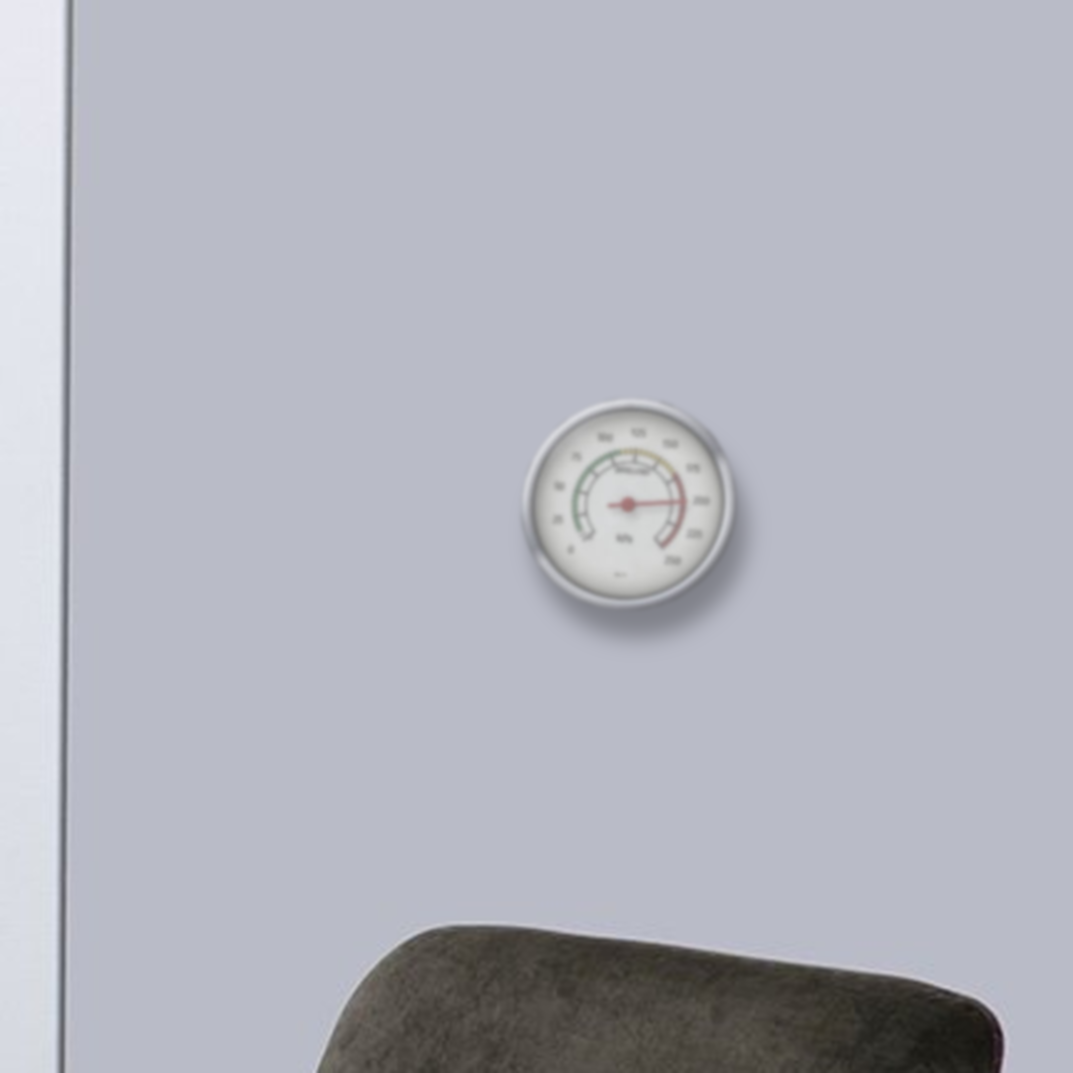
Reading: 200kPa
